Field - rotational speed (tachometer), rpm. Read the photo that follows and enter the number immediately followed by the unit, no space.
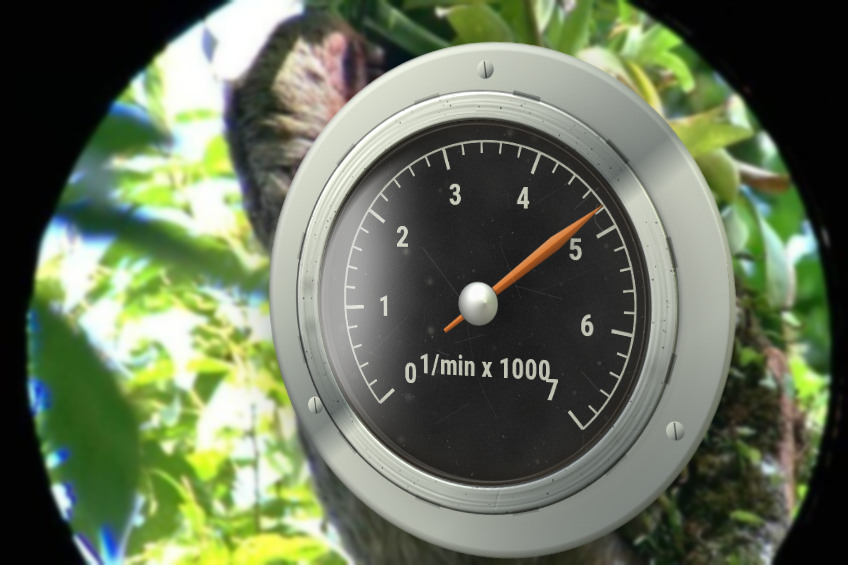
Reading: 4800rpm
